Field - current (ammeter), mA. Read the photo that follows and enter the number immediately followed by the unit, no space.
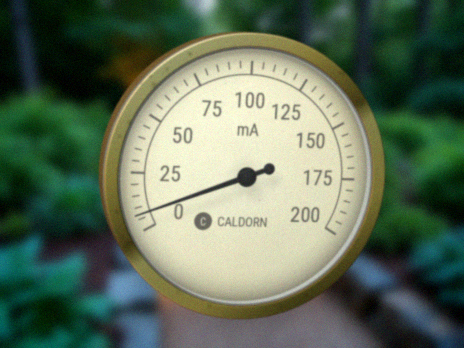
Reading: 7.5mA
